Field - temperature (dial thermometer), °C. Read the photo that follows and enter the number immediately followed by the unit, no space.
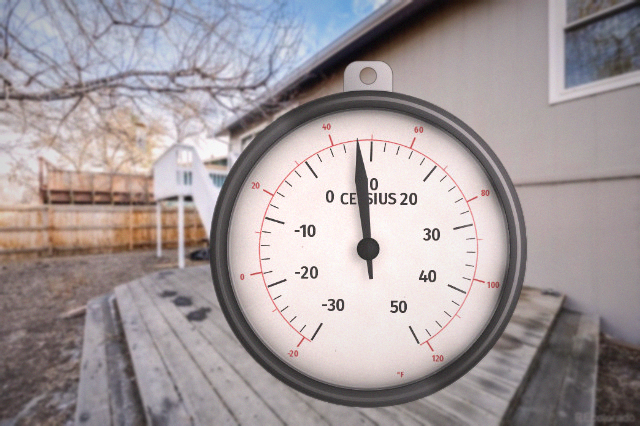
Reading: 8°C
